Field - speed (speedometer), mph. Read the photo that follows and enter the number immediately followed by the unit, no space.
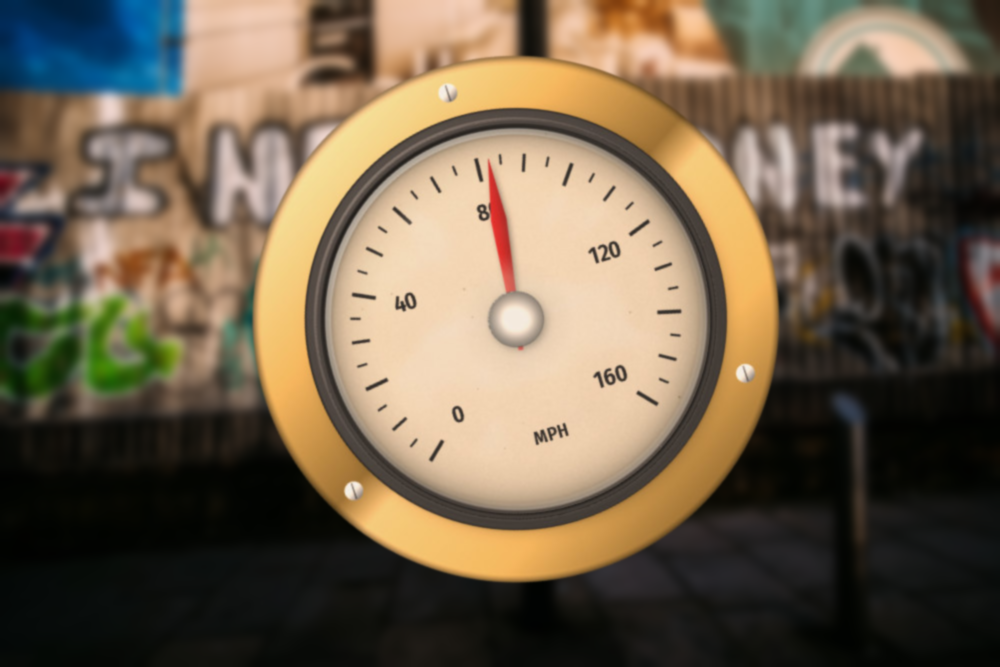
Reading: 82.5mph
